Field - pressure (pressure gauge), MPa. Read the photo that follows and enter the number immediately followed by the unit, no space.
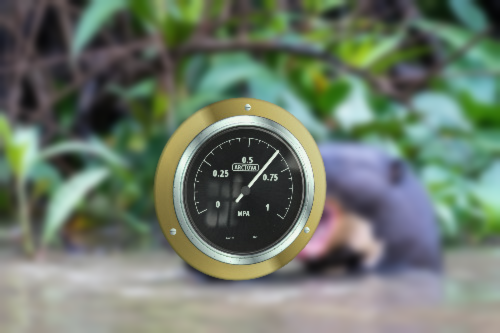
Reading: 0.65MPa
